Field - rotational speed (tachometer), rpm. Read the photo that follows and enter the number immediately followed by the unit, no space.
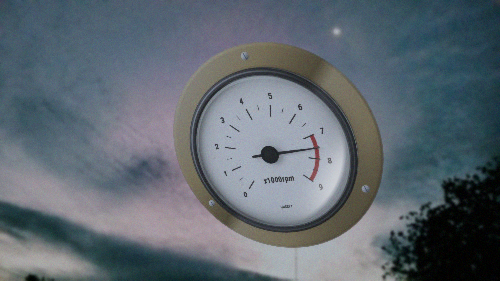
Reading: 7500rpm
